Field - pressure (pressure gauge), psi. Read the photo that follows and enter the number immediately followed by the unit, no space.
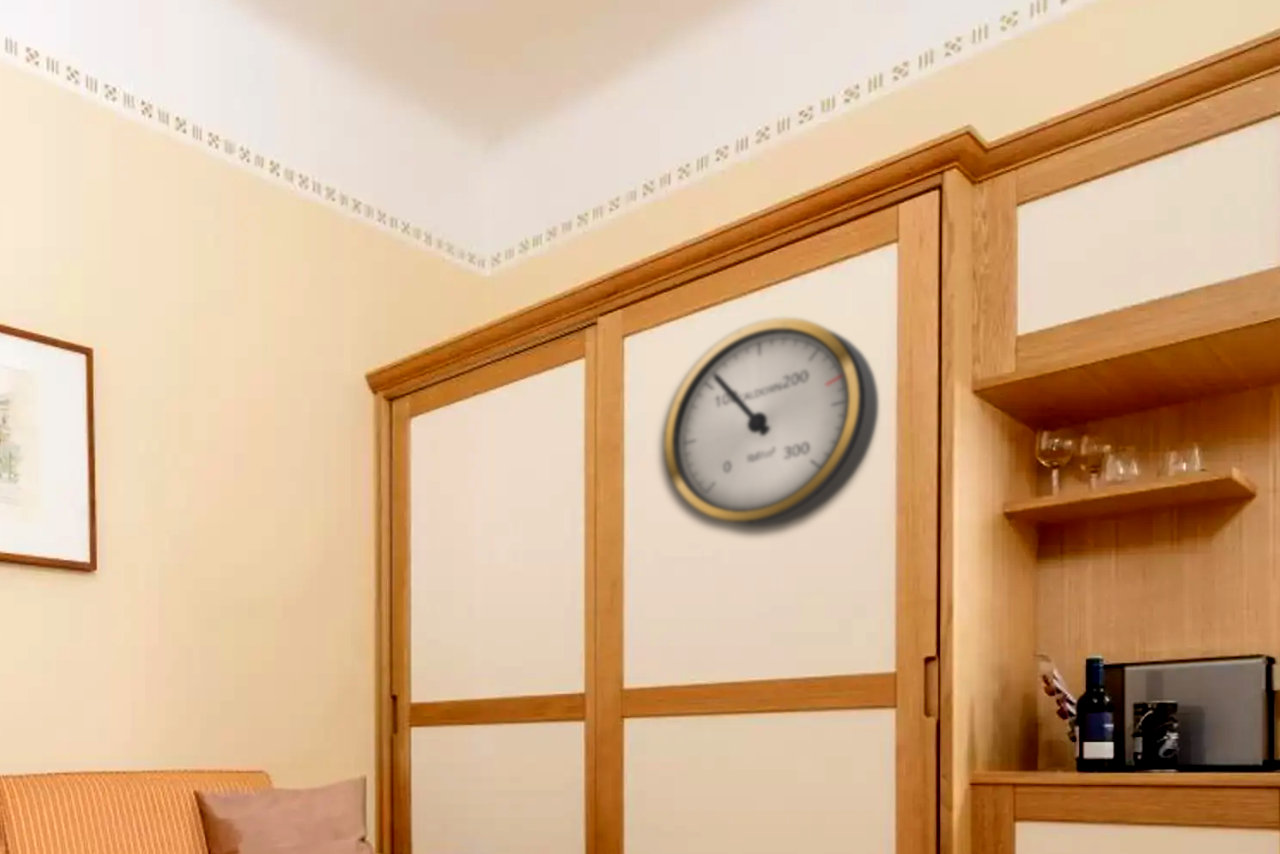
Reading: 110psi
